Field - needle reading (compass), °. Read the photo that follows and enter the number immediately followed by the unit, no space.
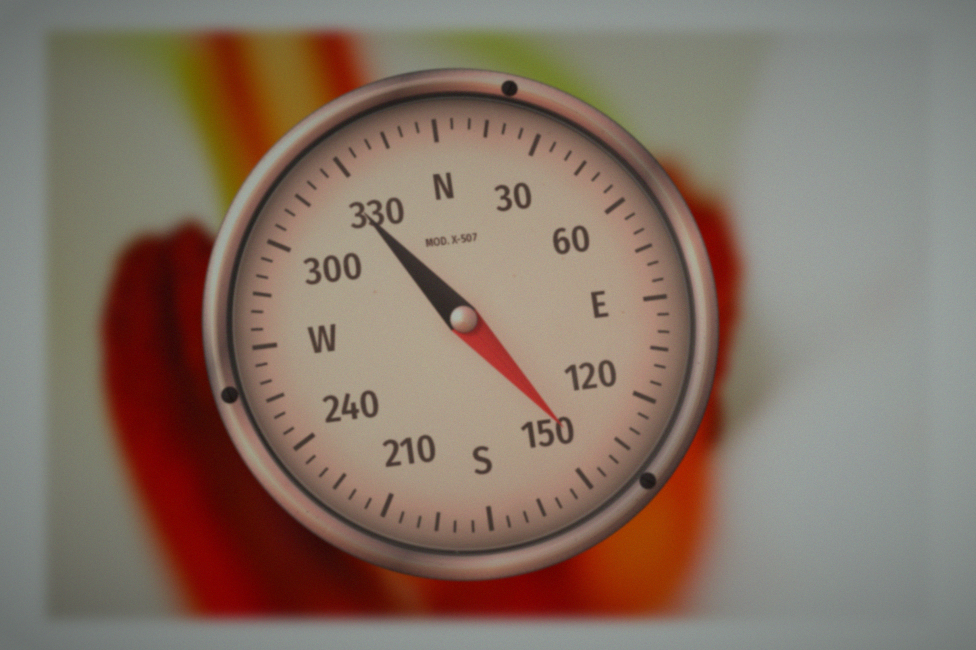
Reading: 145°
